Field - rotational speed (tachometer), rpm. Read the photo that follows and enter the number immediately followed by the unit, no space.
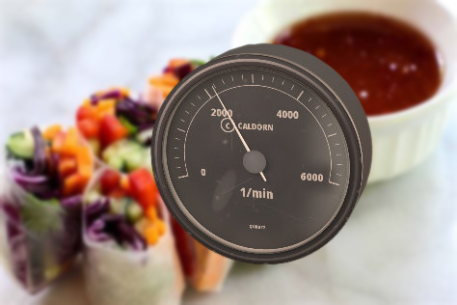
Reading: 2200rpm
